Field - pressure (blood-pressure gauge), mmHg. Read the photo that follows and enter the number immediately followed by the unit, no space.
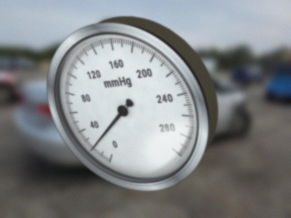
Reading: 20mmHg
